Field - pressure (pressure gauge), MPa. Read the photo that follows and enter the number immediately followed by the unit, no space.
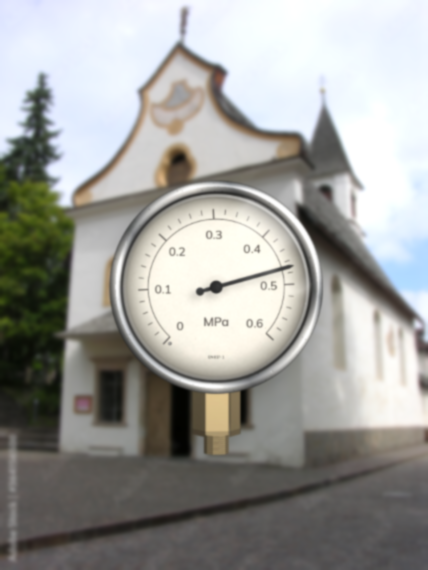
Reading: 0.47MPa
